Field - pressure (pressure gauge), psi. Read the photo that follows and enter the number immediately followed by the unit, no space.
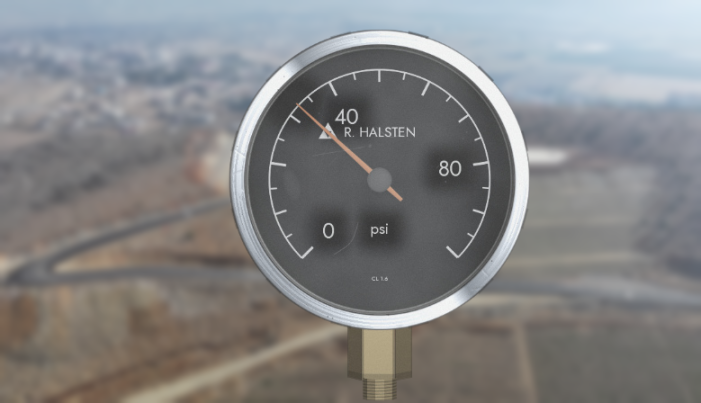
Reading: 32.5psi
